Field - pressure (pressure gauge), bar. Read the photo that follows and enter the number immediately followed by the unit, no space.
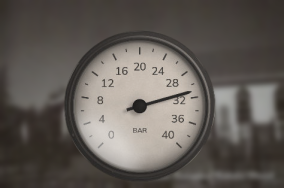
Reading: 31bar
